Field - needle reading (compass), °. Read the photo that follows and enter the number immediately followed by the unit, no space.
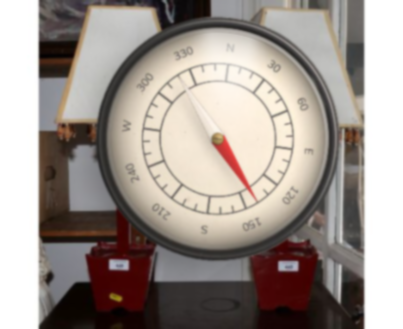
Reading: 140°
